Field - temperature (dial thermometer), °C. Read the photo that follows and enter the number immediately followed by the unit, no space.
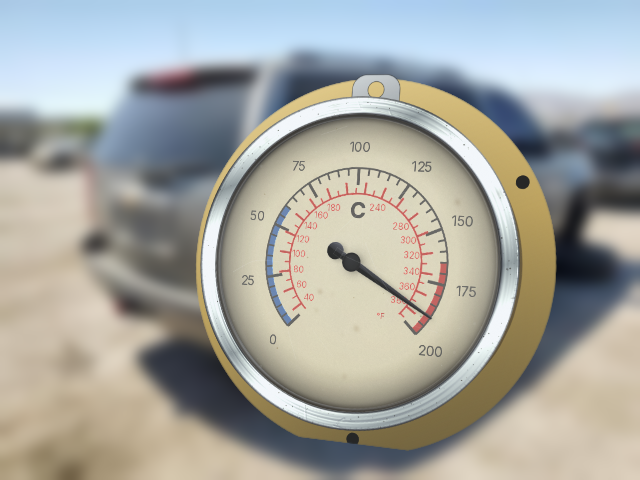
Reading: 190°C
